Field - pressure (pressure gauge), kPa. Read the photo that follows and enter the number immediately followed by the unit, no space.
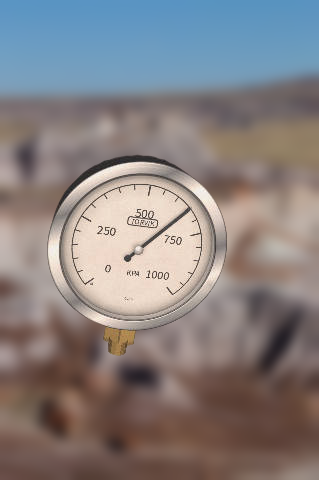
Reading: 650kPa
